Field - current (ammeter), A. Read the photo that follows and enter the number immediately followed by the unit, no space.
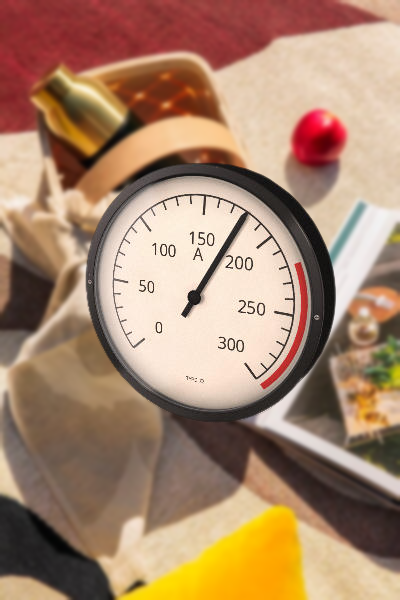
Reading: 180A
